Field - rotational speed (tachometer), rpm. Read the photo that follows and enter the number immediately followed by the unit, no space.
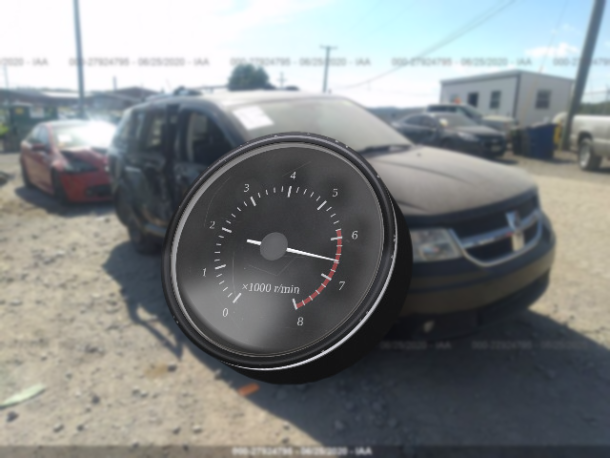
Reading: 6600rpm
